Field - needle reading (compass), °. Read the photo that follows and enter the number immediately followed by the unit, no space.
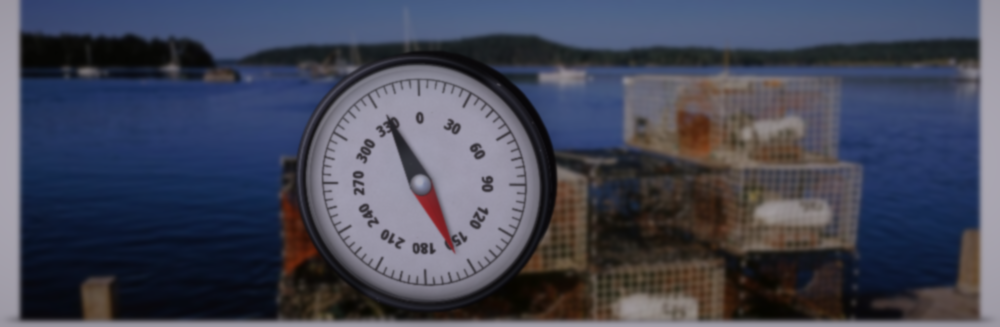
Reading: 155°
